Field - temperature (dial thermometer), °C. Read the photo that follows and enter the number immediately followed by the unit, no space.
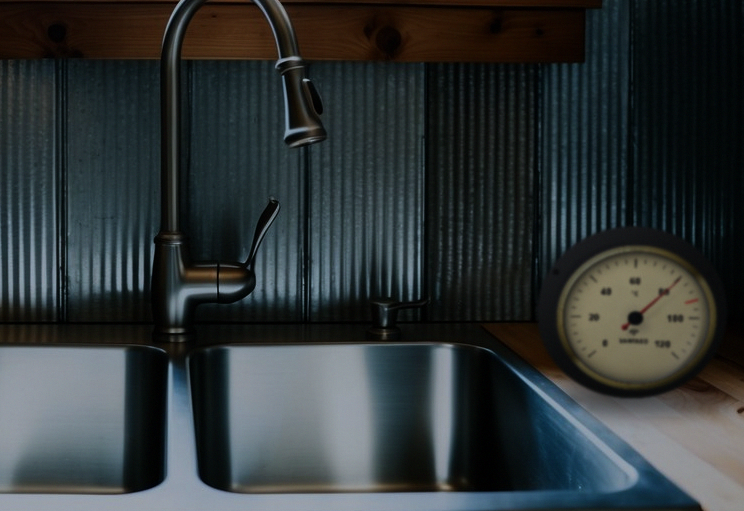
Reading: 80°C
